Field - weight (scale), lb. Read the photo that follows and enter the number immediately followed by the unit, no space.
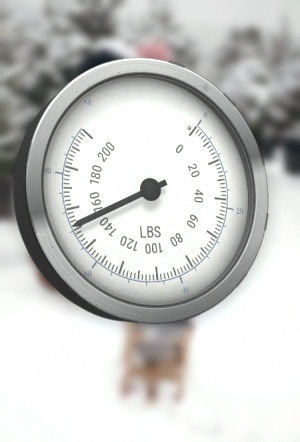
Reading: 152lb
